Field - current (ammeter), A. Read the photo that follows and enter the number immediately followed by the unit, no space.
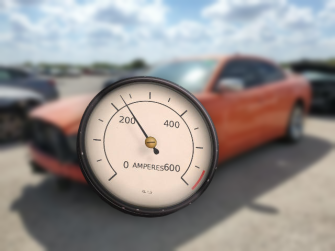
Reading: 225A
